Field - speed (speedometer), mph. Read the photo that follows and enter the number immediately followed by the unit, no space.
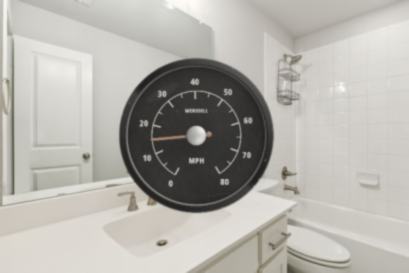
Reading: 15mph
